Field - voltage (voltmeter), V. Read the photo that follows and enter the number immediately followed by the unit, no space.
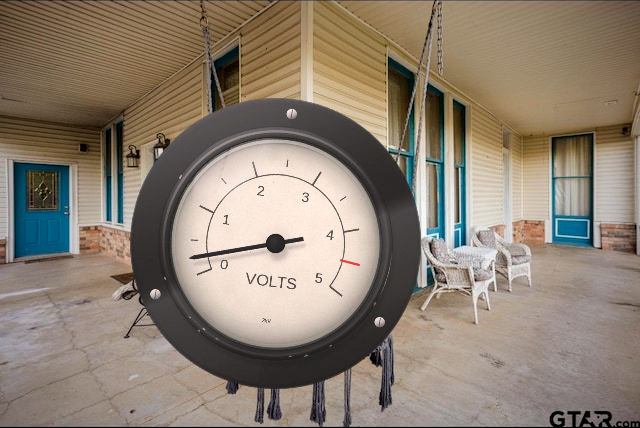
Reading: 0.25V
